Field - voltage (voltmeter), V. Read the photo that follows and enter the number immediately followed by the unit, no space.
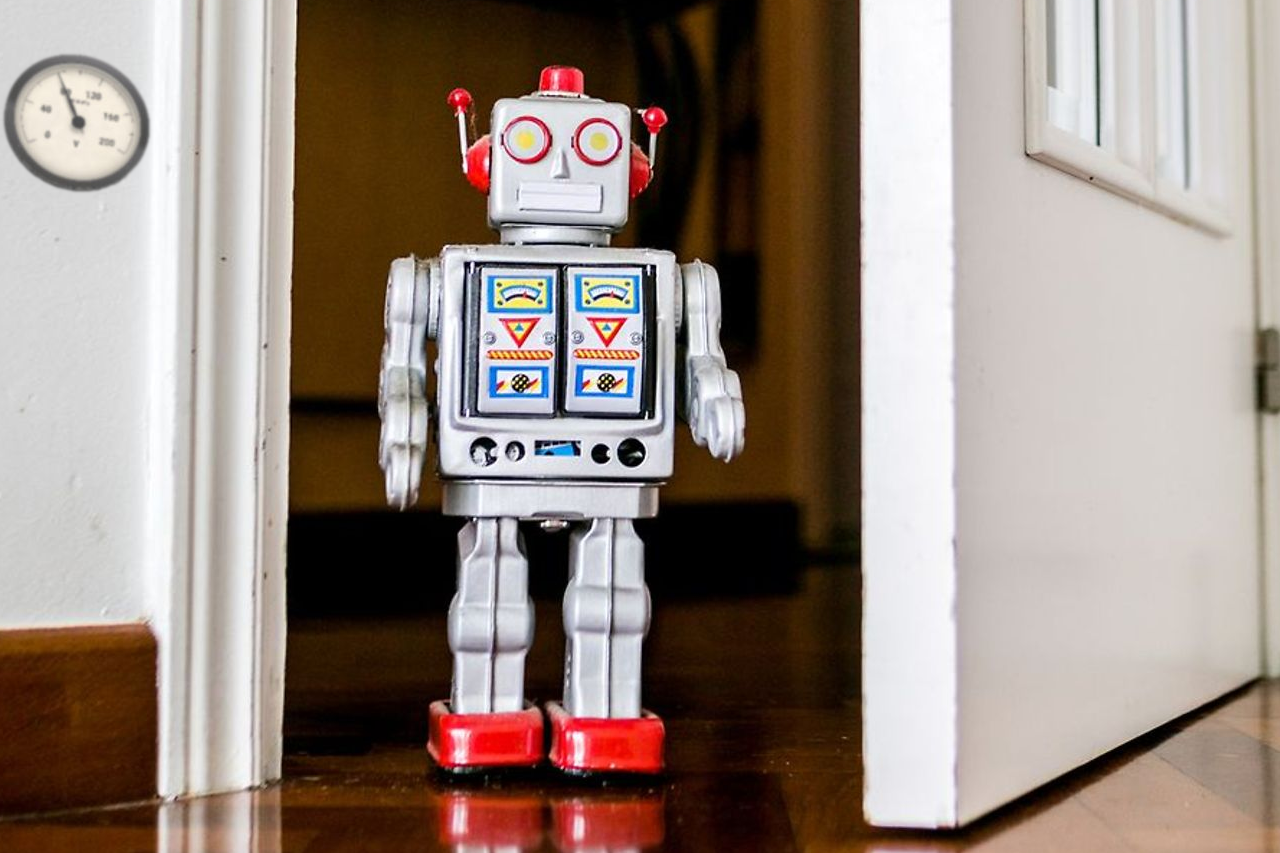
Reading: 80V
